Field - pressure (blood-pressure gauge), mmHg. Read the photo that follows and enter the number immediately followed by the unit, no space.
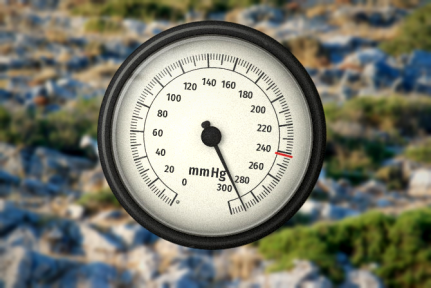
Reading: 290mmHg
